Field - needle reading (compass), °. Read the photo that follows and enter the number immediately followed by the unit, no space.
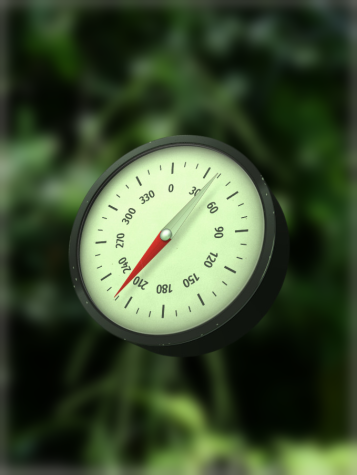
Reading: 220°
